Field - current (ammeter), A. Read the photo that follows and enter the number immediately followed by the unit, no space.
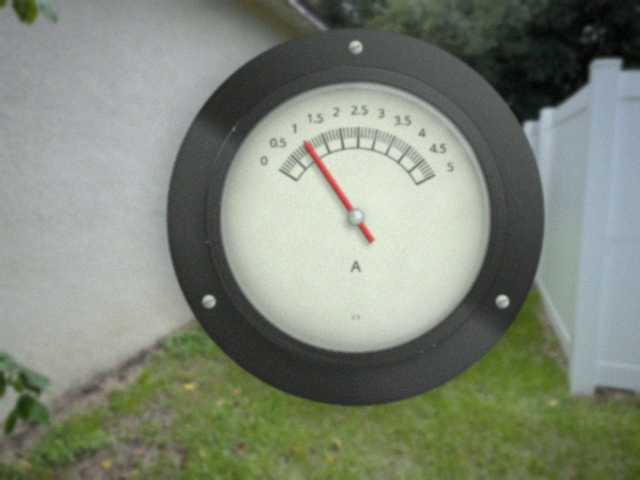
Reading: 1A
